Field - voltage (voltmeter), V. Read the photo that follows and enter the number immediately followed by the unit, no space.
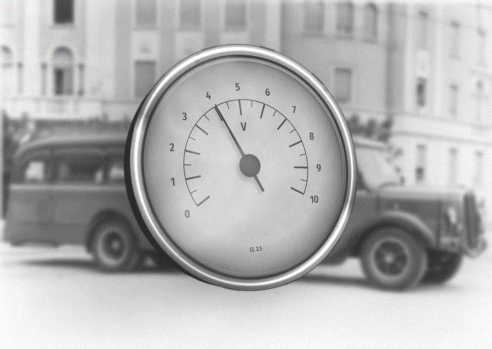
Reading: 4V
